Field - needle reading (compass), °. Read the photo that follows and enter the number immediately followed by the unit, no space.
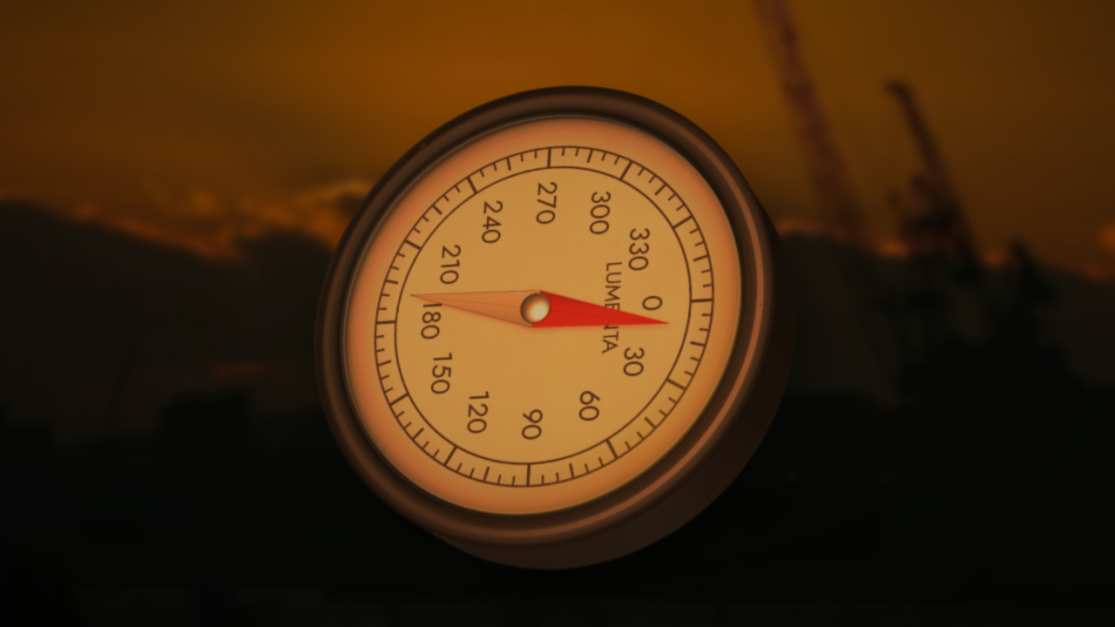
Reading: 10°
